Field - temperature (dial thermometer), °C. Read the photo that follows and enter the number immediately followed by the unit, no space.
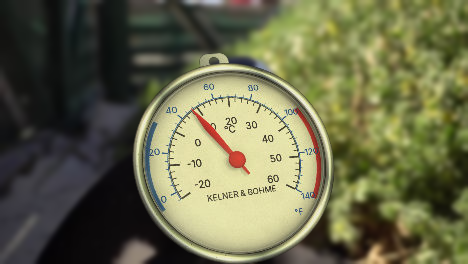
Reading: 8°C
